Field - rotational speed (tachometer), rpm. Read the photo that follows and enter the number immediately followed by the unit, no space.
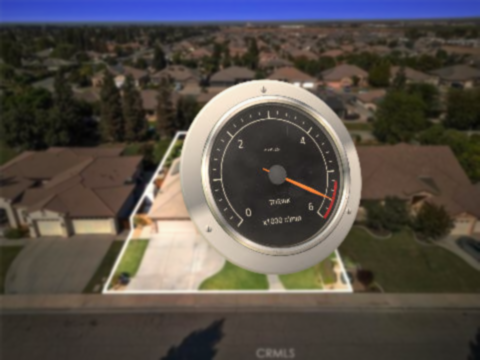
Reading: 5600rpm
